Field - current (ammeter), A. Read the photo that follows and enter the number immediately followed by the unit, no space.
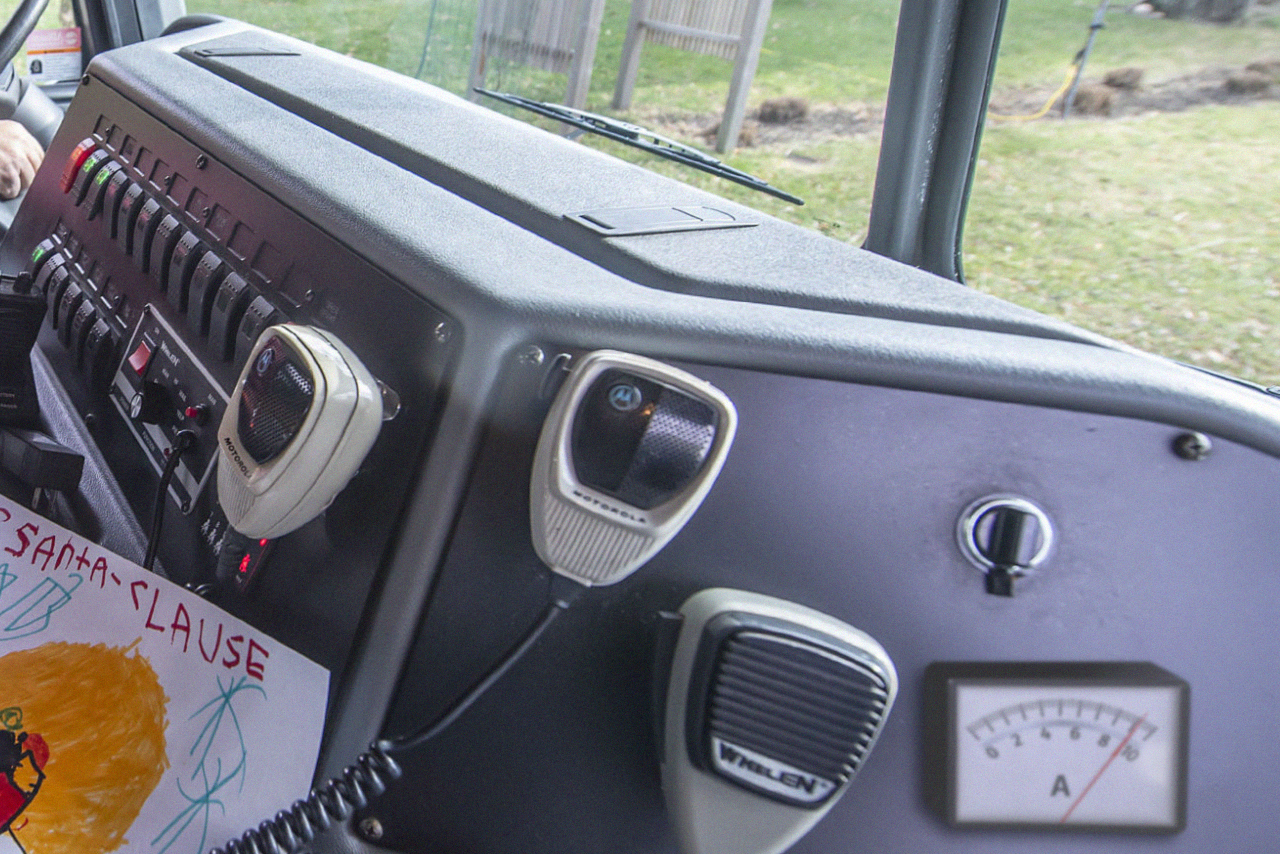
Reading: 9A
